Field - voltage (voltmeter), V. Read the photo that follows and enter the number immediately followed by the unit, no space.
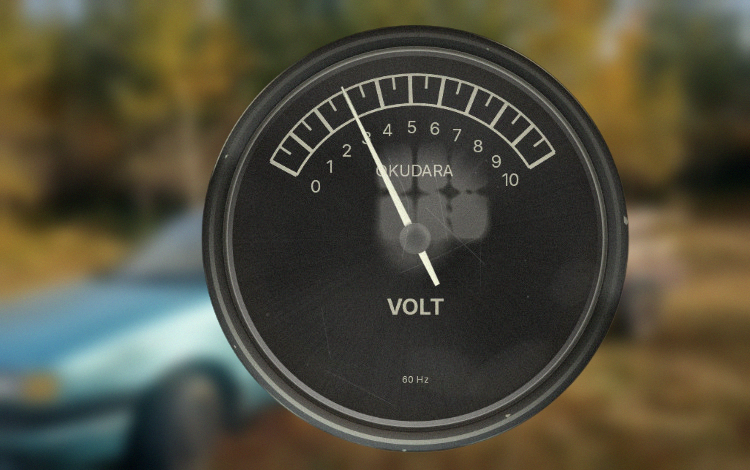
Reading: 3V
